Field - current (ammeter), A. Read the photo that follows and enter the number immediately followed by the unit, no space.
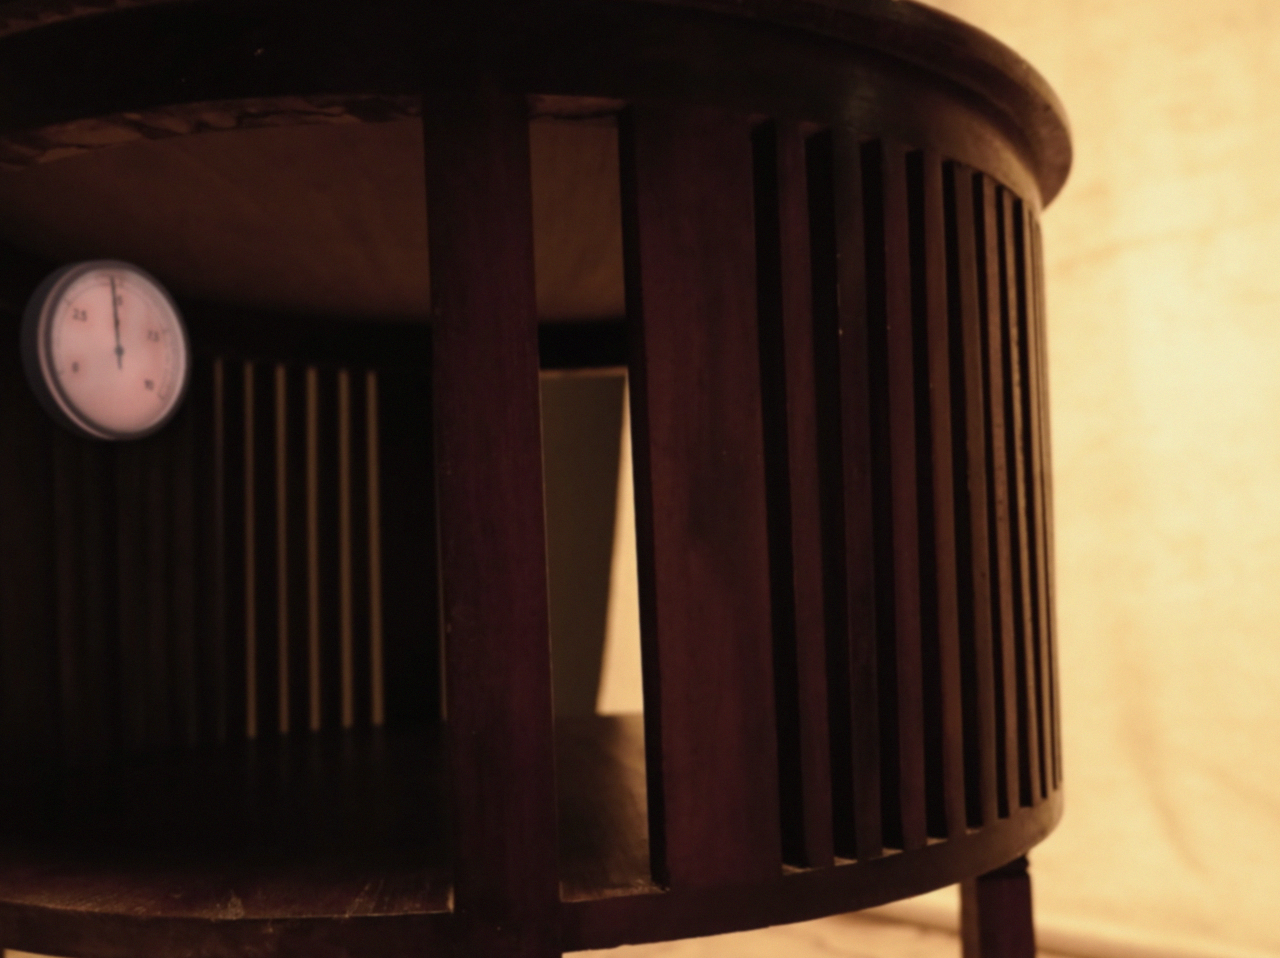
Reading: 4.5A
